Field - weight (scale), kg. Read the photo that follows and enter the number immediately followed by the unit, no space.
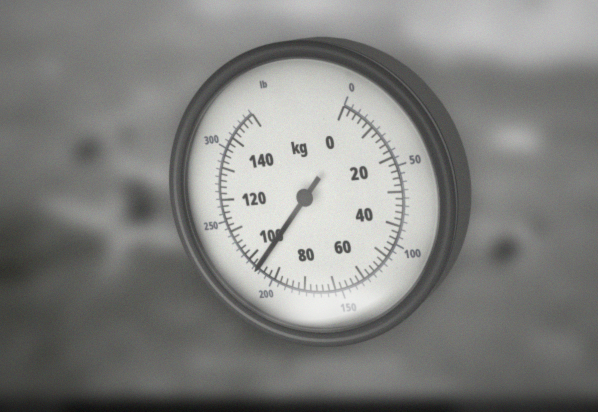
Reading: 96kg
